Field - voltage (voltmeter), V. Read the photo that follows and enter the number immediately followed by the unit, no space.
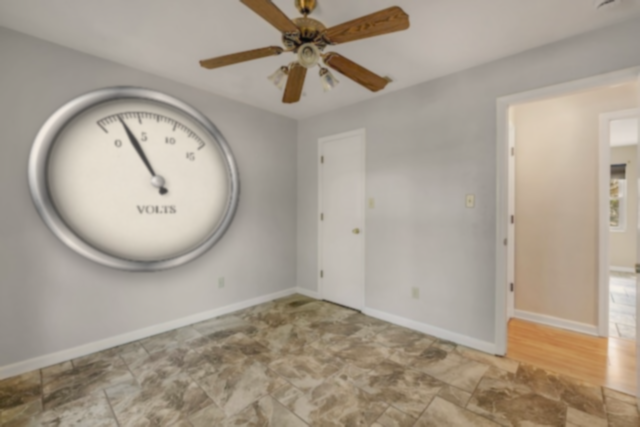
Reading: 2.5V
